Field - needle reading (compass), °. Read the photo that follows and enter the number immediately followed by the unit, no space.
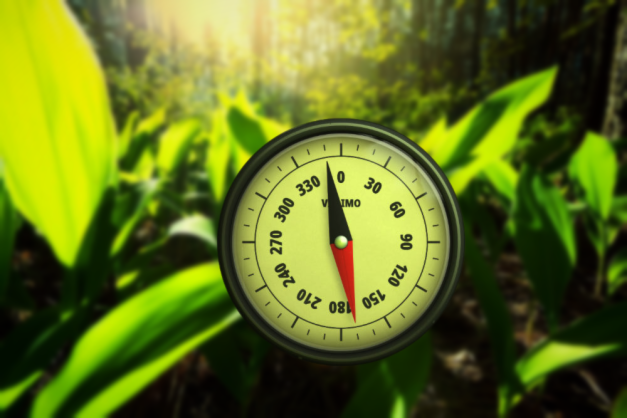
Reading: 170°
